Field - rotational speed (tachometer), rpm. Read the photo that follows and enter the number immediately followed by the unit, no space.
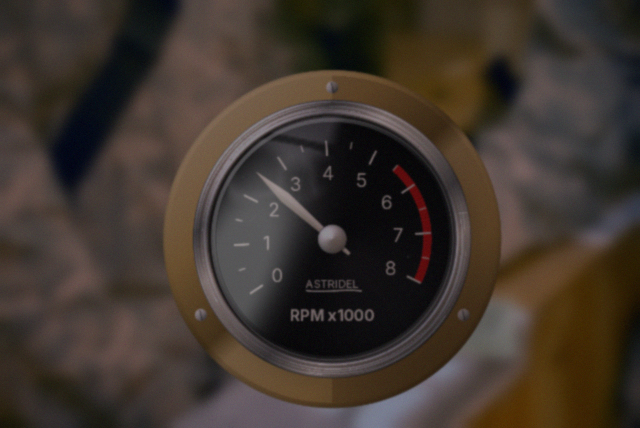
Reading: 2500rpm
